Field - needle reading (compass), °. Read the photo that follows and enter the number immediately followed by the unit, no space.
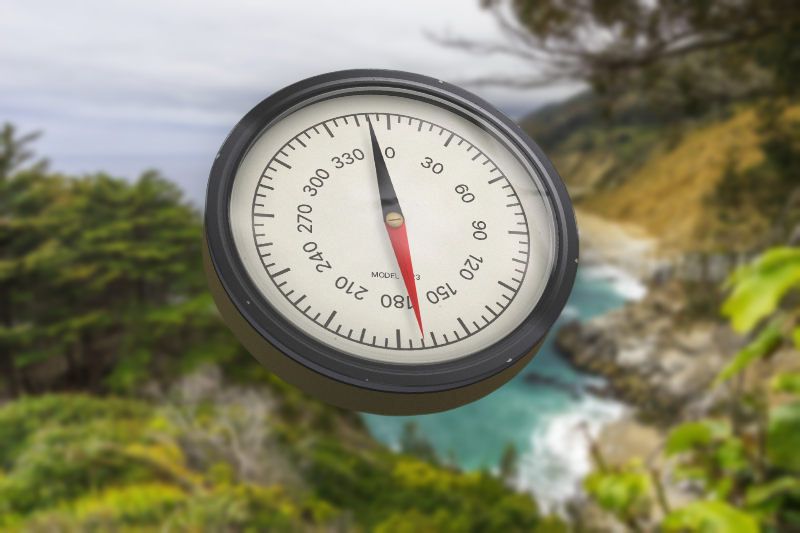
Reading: 170°
